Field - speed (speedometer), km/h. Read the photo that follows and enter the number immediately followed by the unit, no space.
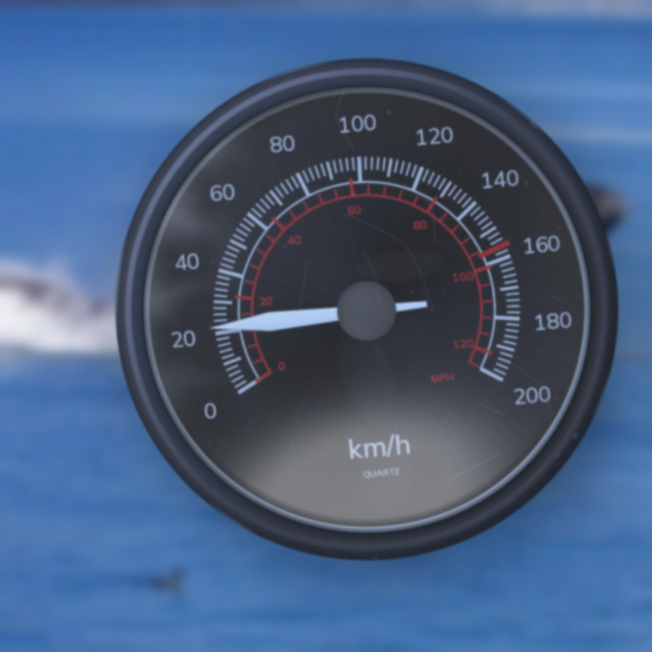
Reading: 22km/h
